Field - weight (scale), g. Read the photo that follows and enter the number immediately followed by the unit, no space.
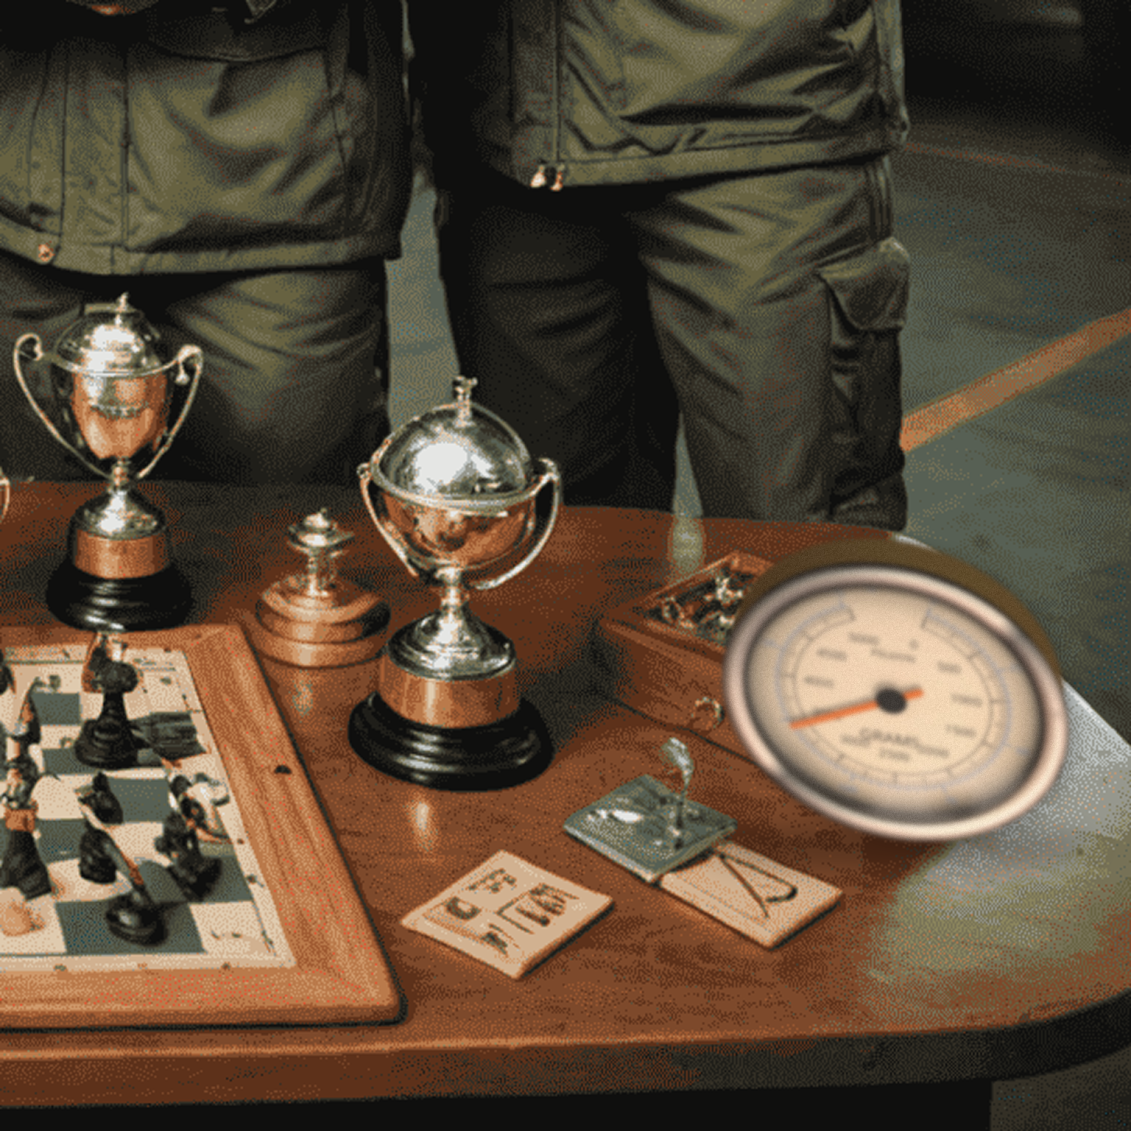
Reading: 3500g
